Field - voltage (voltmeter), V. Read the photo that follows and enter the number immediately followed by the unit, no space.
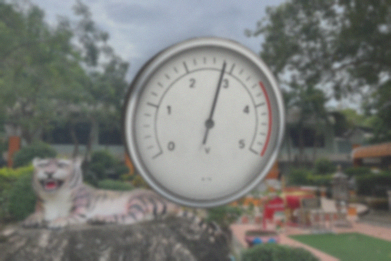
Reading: 2.8V
